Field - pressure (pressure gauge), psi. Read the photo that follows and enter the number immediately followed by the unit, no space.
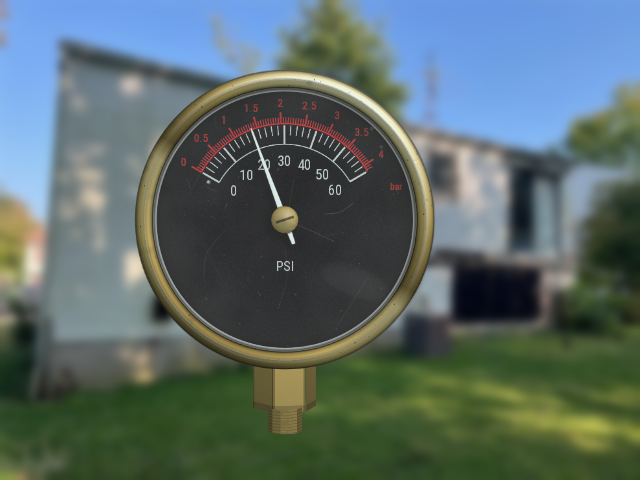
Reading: 20psi
